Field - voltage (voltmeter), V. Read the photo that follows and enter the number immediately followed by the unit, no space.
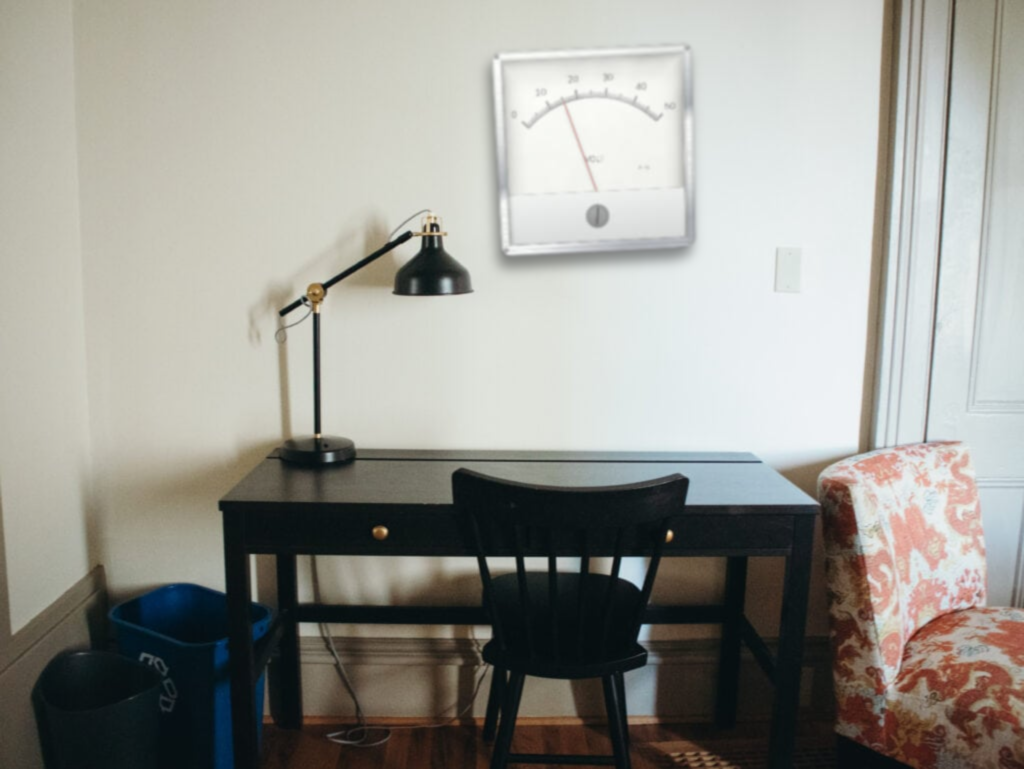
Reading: 15V
